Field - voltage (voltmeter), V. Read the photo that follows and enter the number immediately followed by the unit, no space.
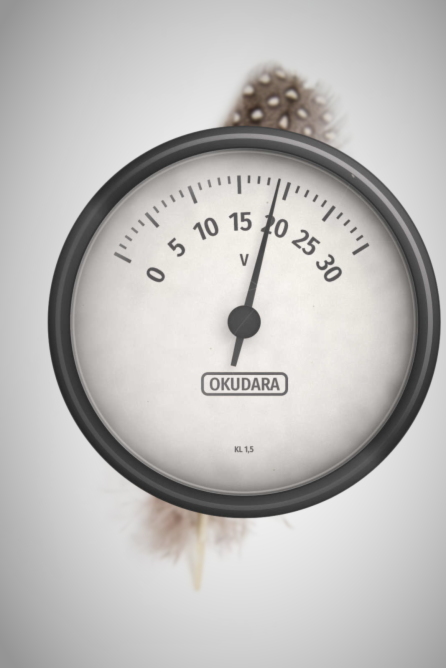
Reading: 19V
